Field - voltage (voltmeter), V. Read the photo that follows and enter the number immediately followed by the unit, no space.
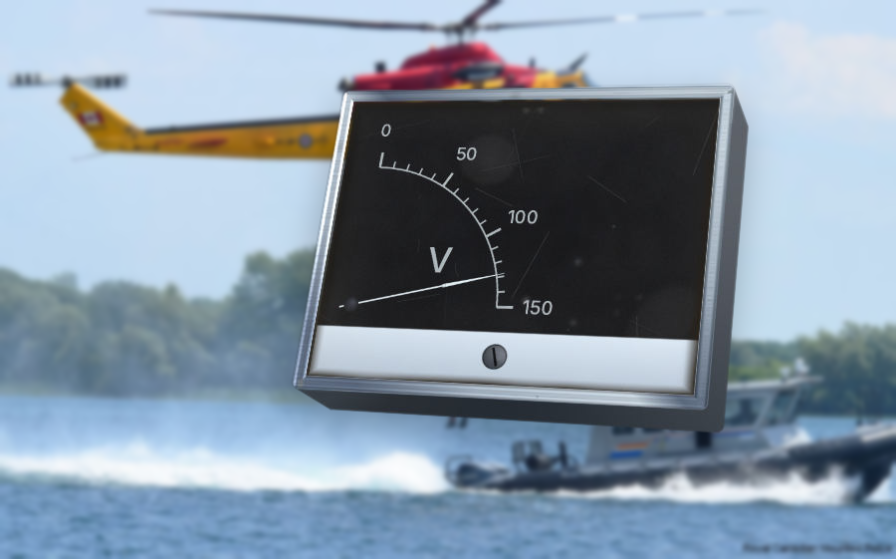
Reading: 130V
